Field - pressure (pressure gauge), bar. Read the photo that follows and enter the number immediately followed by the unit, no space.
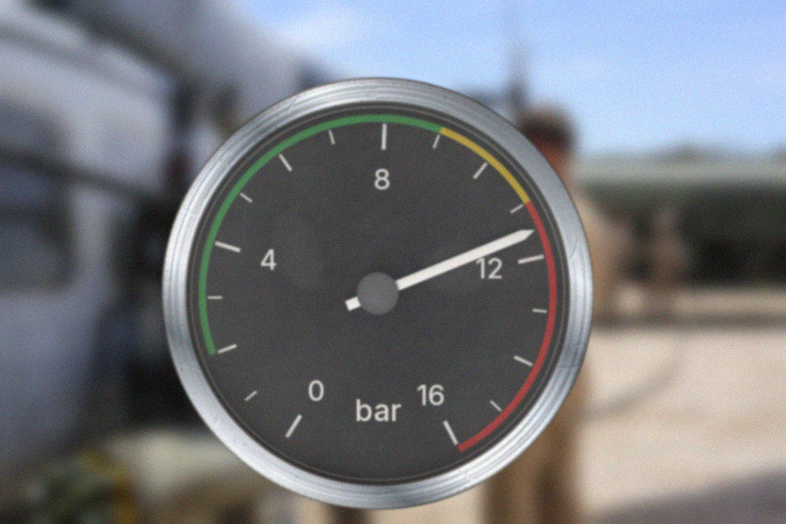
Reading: 11.5bar
